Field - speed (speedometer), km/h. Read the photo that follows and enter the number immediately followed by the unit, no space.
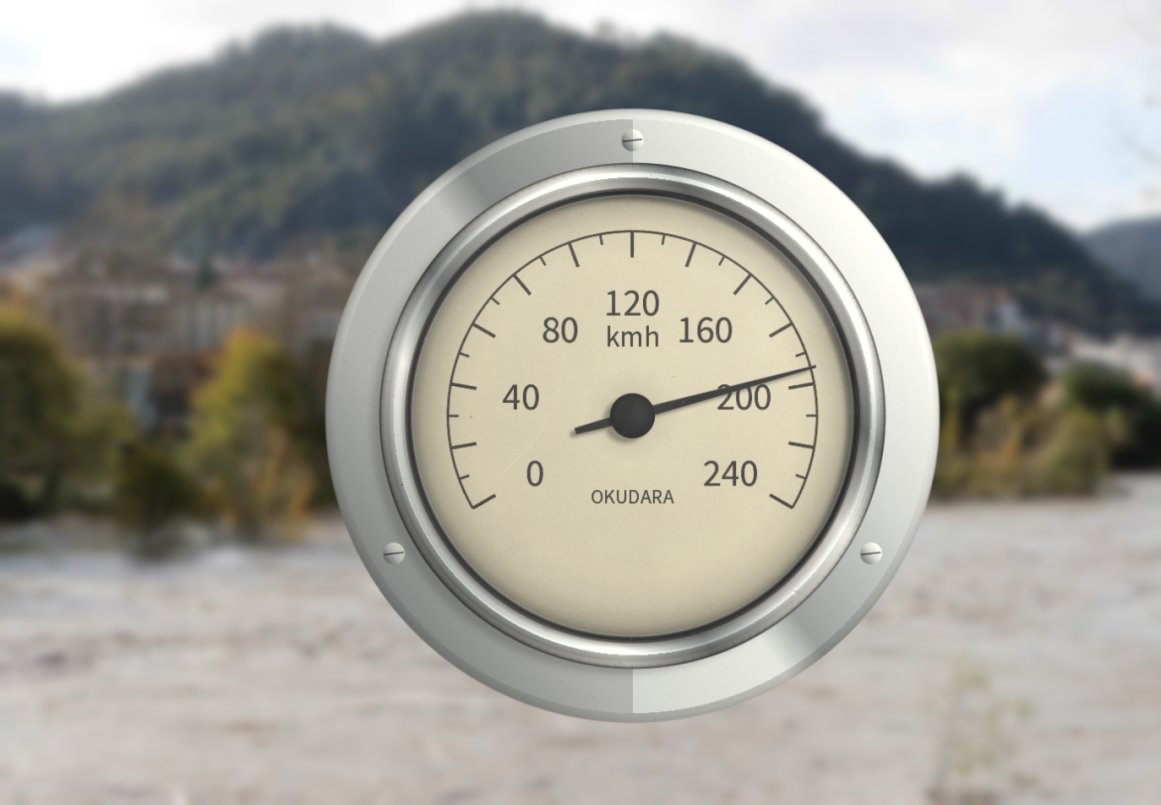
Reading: 195km/h
